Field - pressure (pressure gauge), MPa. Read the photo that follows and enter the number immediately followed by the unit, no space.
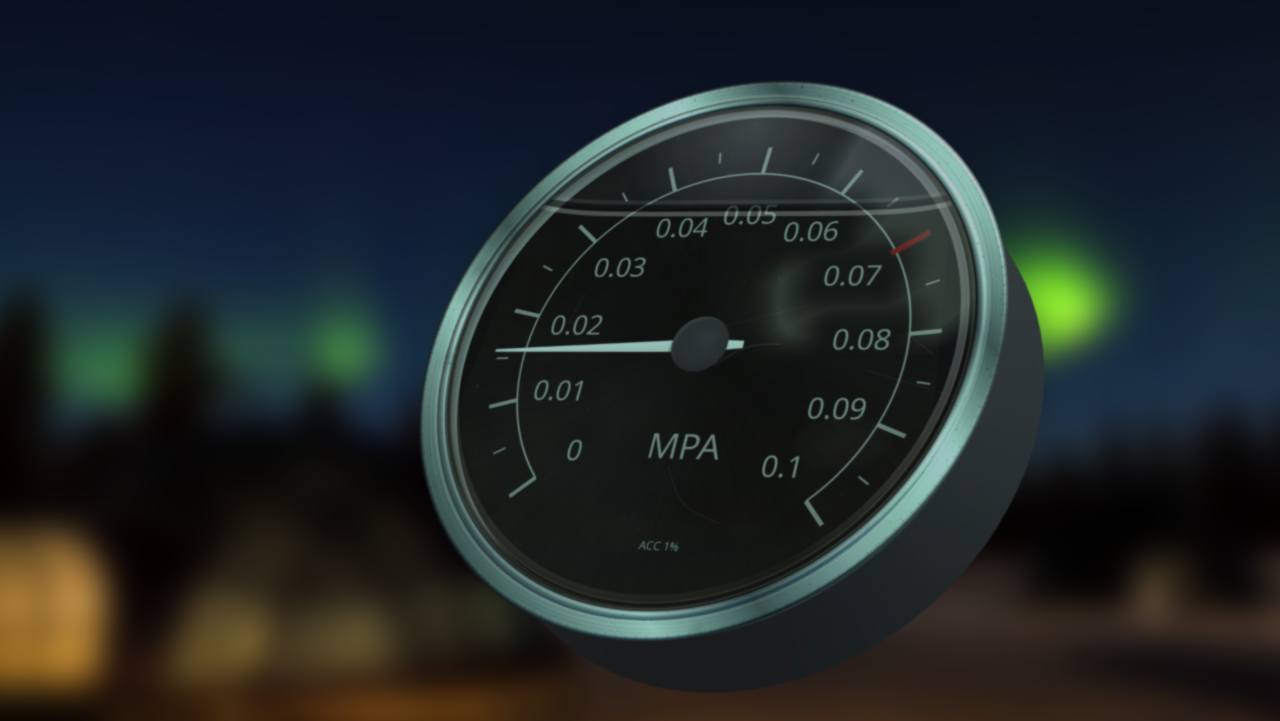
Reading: 0.015MPa
